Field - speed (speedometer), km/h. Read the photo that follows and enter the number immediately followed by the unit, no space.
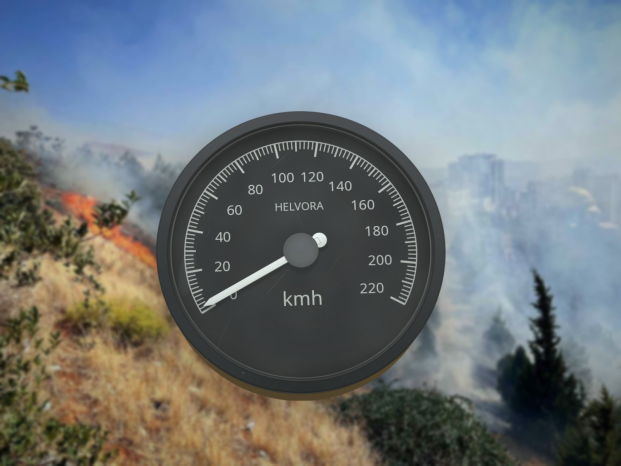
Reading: 2km/h
